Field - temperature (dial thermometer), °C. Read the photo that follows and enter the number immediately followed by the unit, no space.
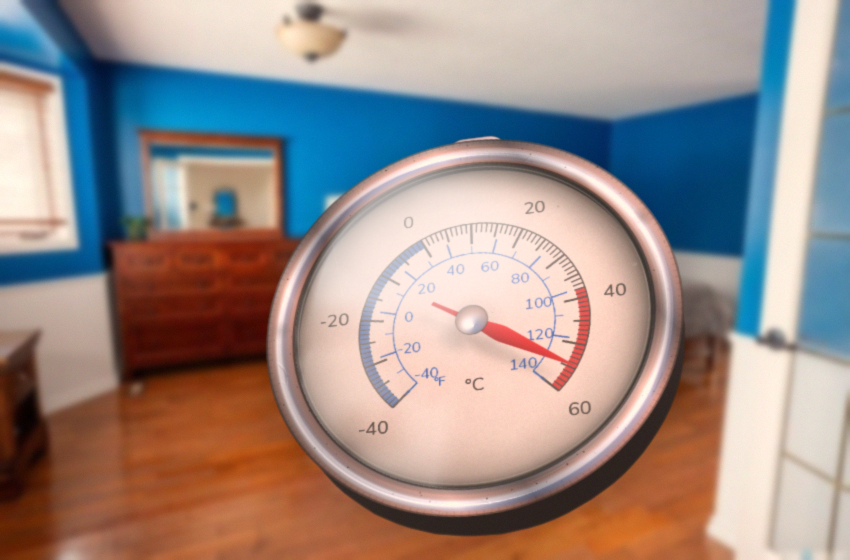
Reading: 55°C
